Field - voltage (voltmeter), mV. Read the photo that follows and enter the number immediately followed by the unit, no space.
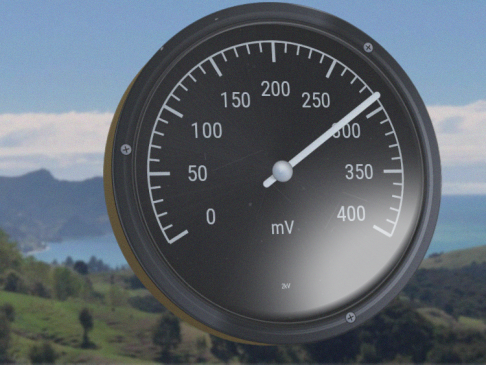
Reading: 290mV
